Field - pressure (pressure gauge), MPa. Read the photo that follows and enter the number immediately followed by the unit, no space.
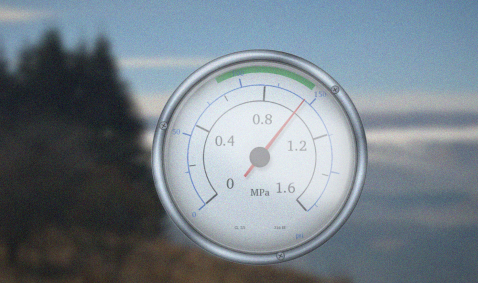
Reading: 1MPa
